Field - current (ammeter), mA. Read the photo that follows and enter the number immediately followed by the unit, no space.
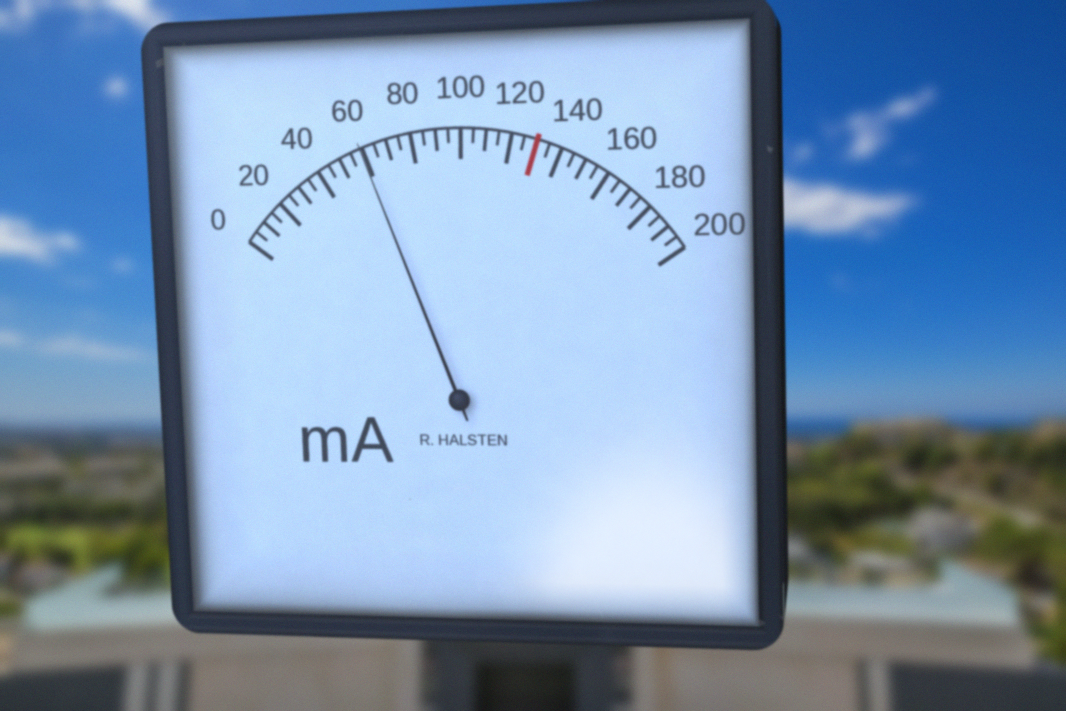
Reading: 60mA
